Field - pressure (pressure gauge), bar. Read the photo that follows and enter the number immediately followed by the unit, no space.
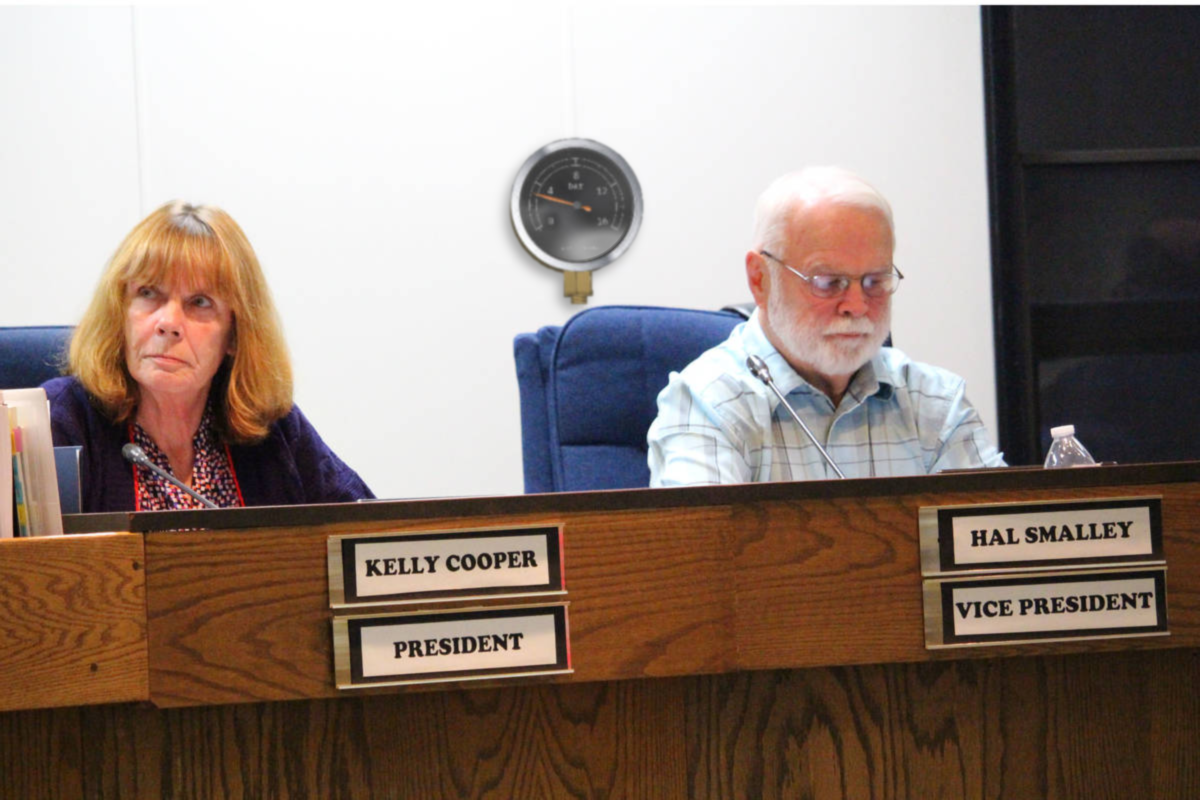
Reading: 3bar
